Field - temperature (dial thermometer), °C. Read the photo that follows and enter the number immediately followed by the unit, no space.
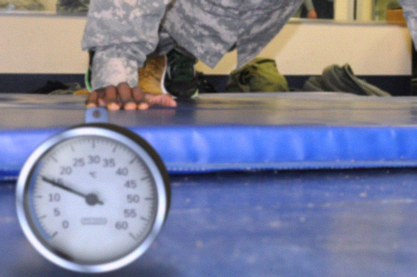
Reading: 15°C
